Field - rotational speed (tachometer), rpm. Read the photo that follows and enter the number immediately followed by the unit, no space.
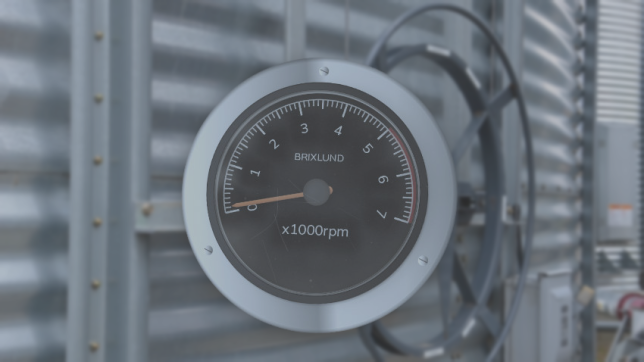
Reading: 100rpm
